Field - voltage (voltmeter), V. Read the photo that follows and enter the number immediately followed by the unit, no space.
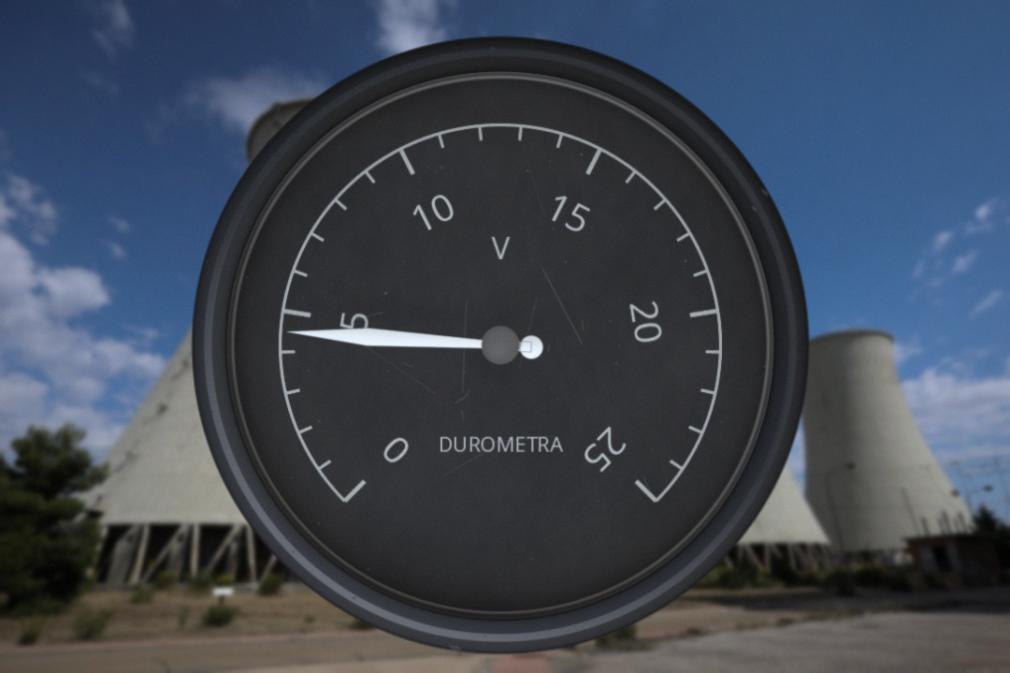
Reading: 4.5V
